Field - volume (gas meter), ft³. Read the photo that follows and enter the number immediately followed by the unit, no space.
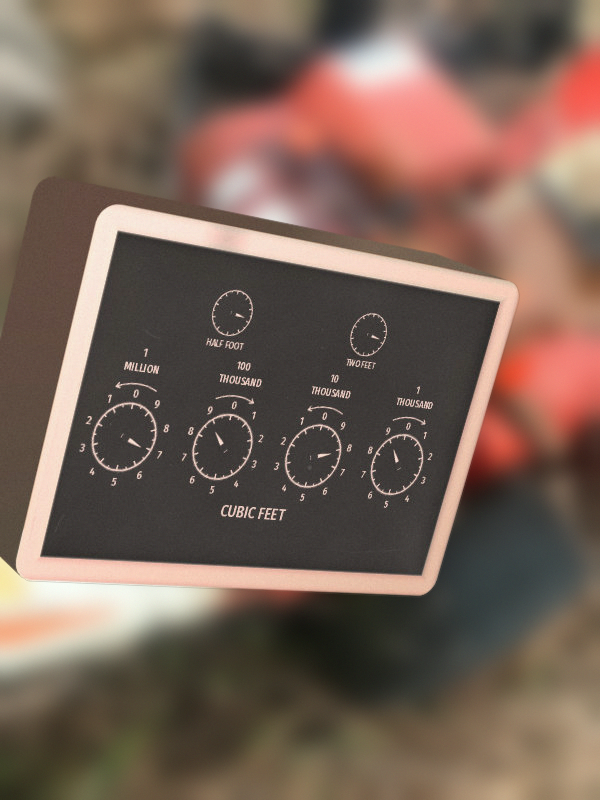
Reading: 687900ft³
